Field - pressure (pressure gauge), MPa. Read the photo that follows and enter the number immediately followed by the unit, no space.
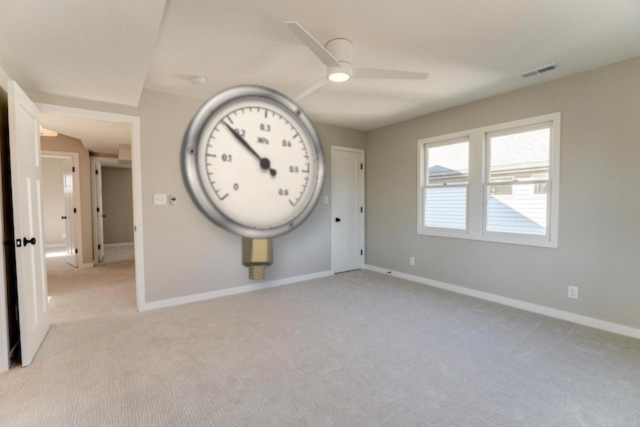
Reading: 0.18MPa
